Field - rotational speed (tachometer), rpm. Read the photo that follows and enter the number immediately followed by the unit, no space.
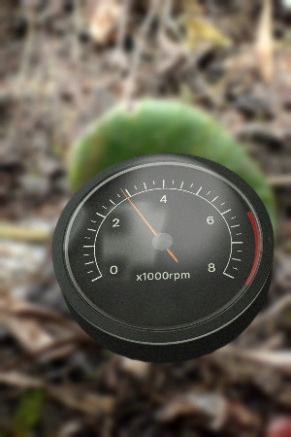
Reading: 2875rpm
